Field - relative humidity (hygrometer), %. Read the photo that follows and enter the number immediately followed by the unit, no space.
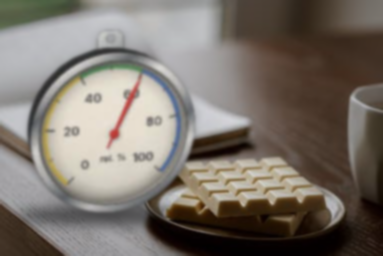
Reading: 60%
